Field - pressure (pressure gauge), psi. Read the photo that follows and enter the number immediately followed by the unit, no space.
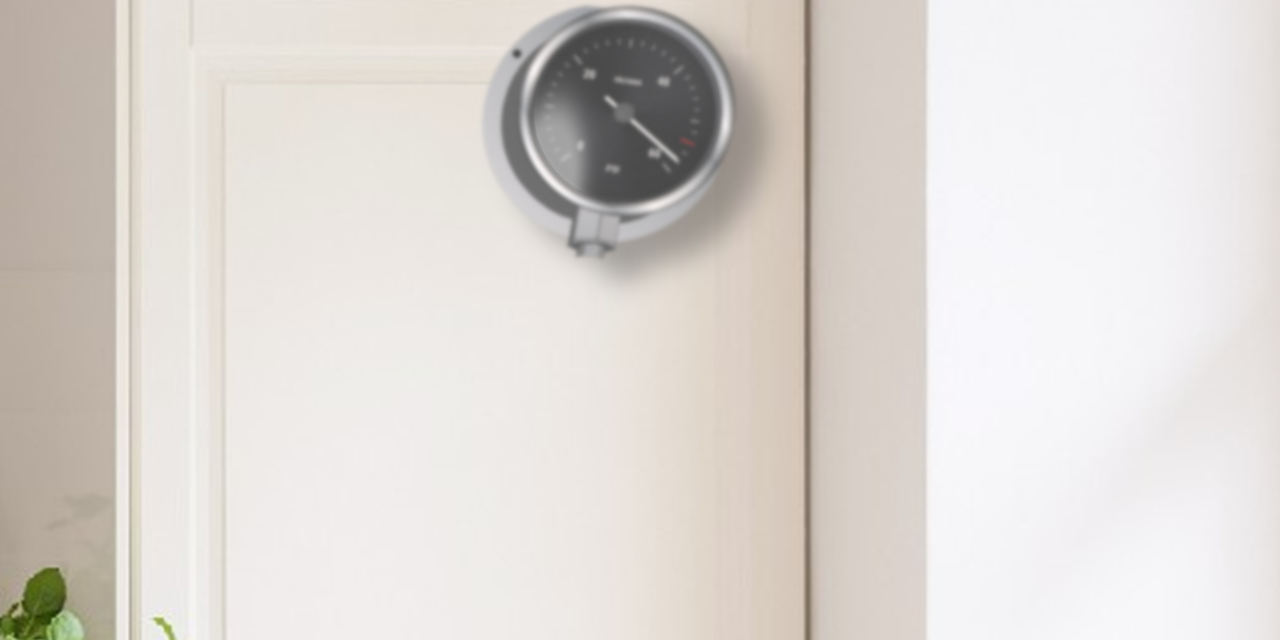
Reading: 58psi
